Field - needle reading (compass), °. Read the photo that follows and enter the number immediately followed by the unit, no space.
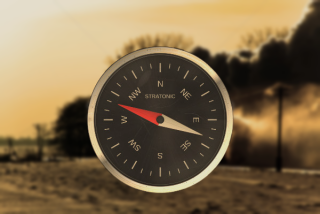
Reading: 290°
